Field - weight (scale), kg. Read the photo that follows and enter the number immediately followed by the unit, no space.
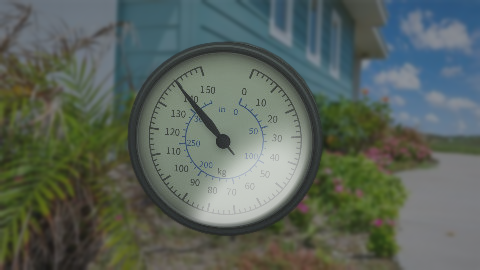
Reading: 140kg
